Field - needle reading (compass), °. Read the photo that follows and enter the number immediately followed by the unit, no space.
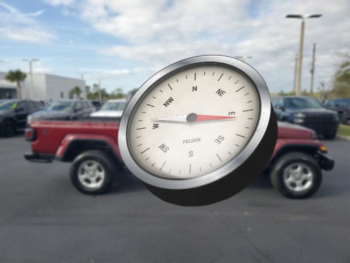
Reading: 100°
